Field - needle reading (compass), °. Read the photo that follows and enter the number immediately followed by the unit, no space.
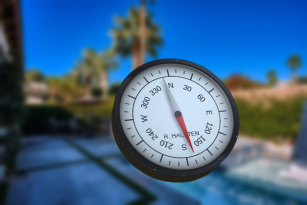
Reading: 170°
